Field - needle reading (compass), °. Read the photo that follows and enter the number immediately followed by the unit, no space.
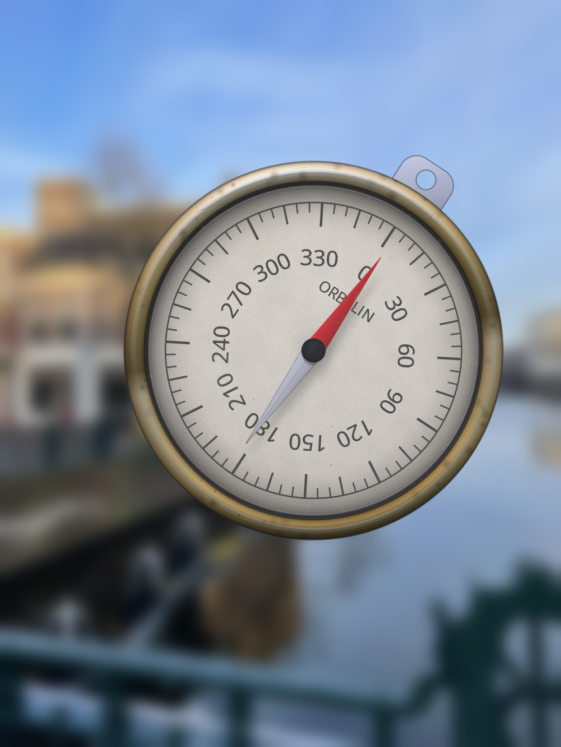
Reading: 2.5°
